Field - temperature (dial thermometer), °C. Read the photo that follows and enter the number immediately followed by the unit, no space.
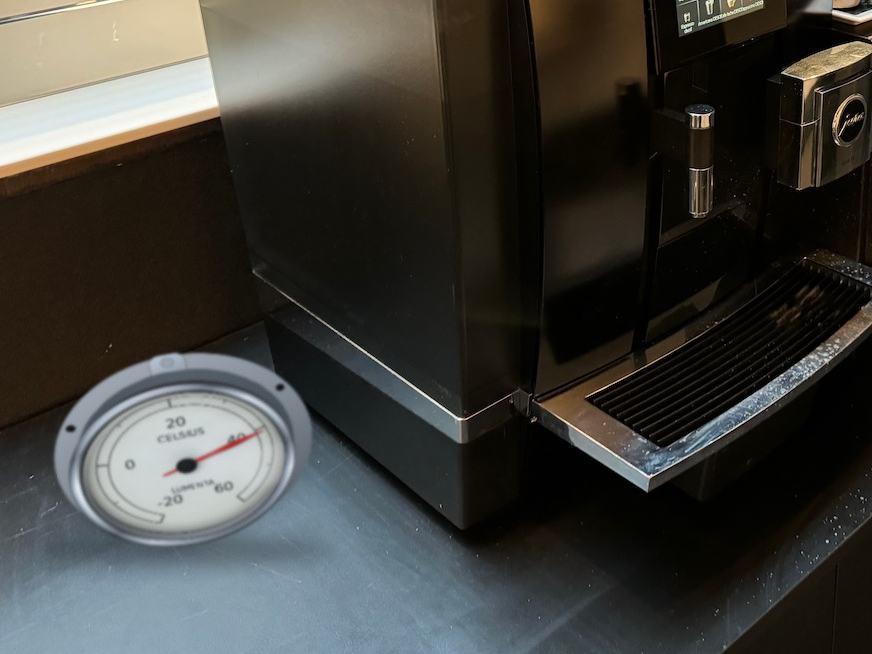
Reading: 40°C
